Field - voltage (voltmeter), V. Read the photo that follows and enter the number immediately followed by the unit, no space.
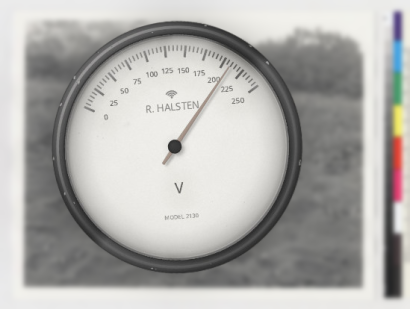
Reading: 210V
